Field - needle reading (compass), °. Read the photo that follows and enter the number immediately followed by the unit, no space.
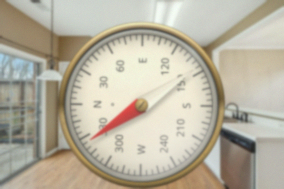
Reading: 325°
